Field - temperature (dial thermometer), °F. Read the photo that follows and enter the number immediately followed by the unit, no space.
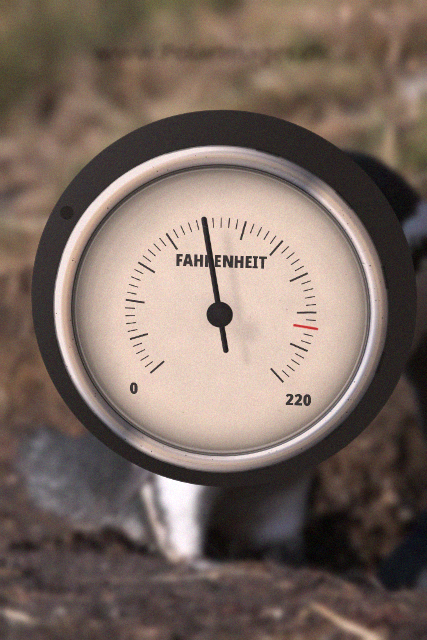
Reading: 100°F
